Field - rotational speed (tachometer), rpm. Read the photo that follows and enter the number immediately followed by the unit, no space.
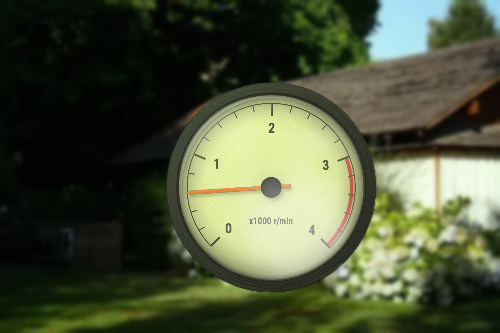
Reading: 600rpm
